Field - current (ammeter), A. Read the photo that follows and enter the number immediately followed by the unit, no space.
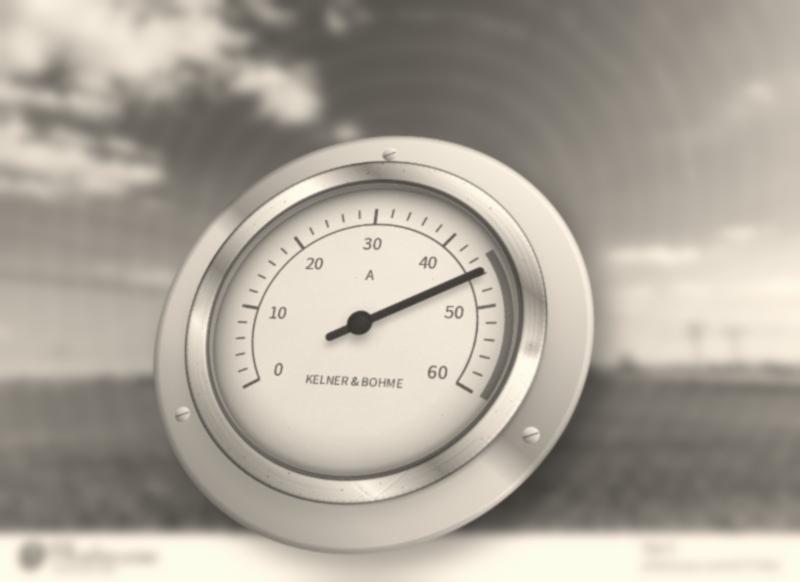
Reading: 46A
